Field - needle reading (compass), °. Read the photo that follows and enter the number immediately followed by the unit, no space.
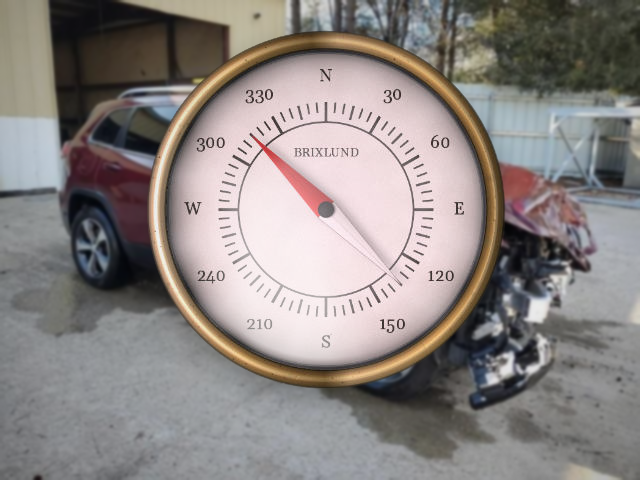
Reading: 315°
